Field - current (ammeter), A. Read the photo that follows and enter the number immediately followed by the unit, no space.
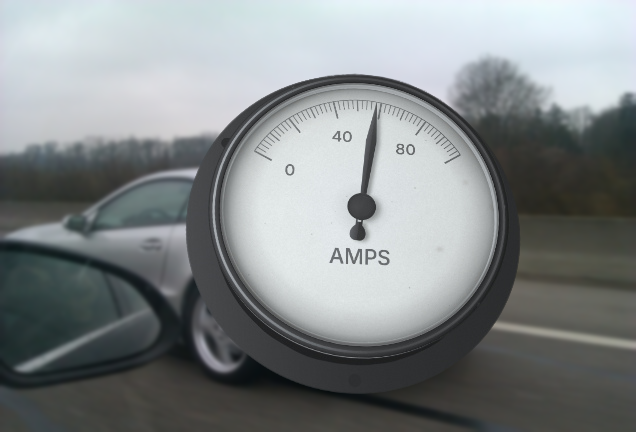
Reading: 58A
